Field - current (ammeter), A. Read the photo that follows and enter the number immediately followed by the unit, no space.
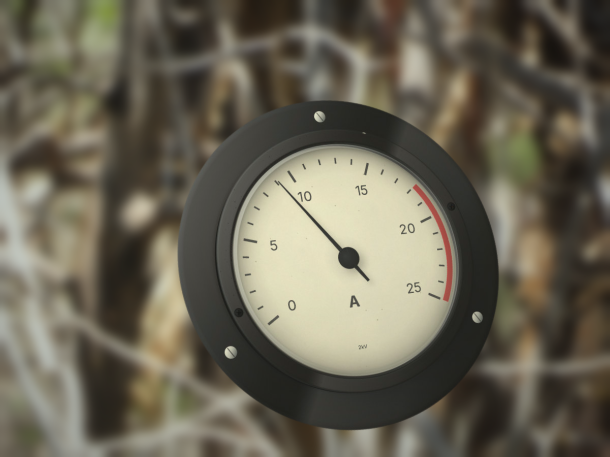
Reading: 9A
